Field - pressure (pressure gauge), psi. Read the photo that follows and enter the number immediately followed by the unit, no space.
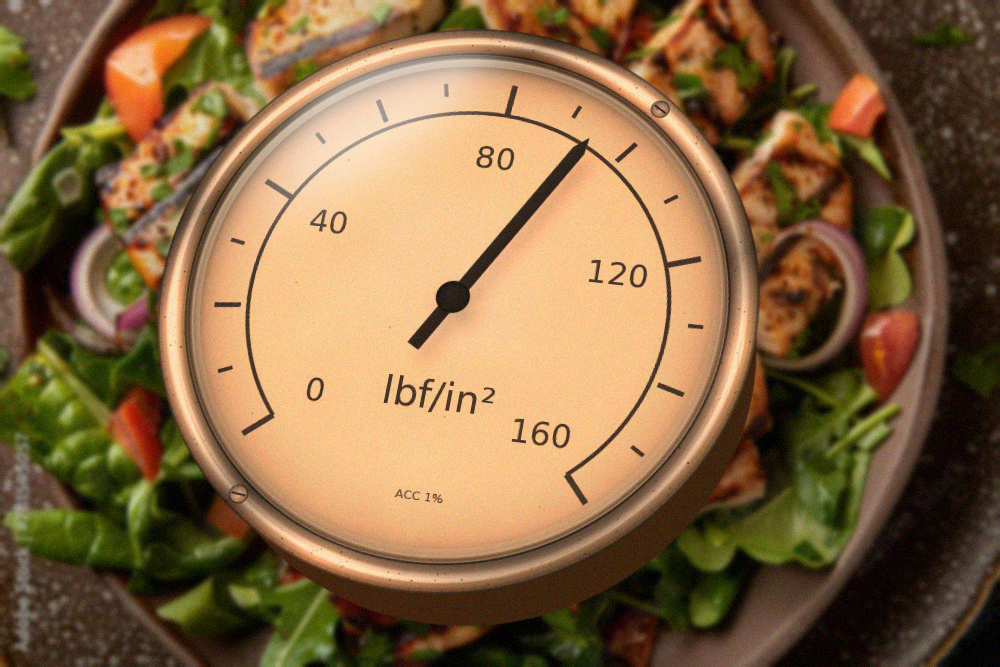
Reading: 95psi
